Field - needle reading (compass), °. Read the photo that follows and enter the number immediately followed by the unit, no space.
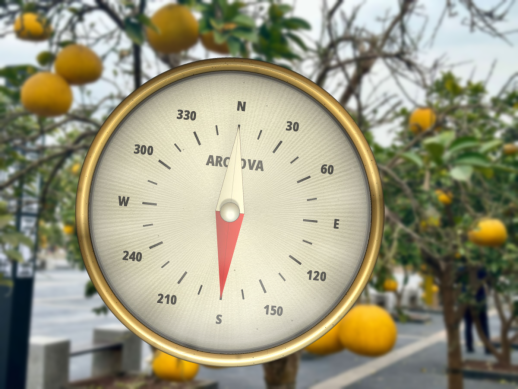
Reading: 180°
